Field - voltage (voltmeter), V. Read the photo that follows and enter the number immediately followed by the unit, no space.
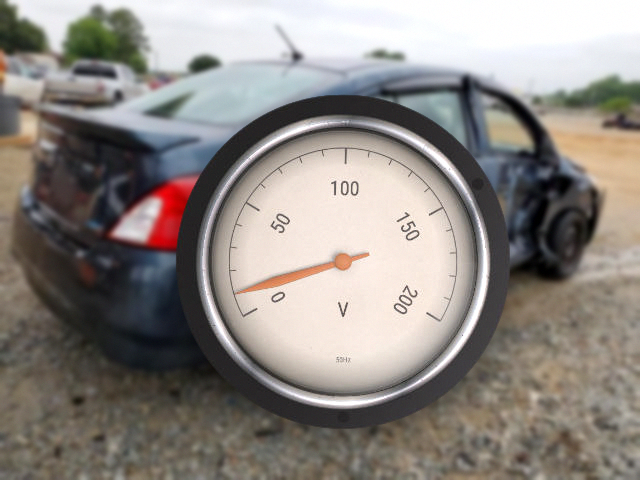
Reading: 10V
